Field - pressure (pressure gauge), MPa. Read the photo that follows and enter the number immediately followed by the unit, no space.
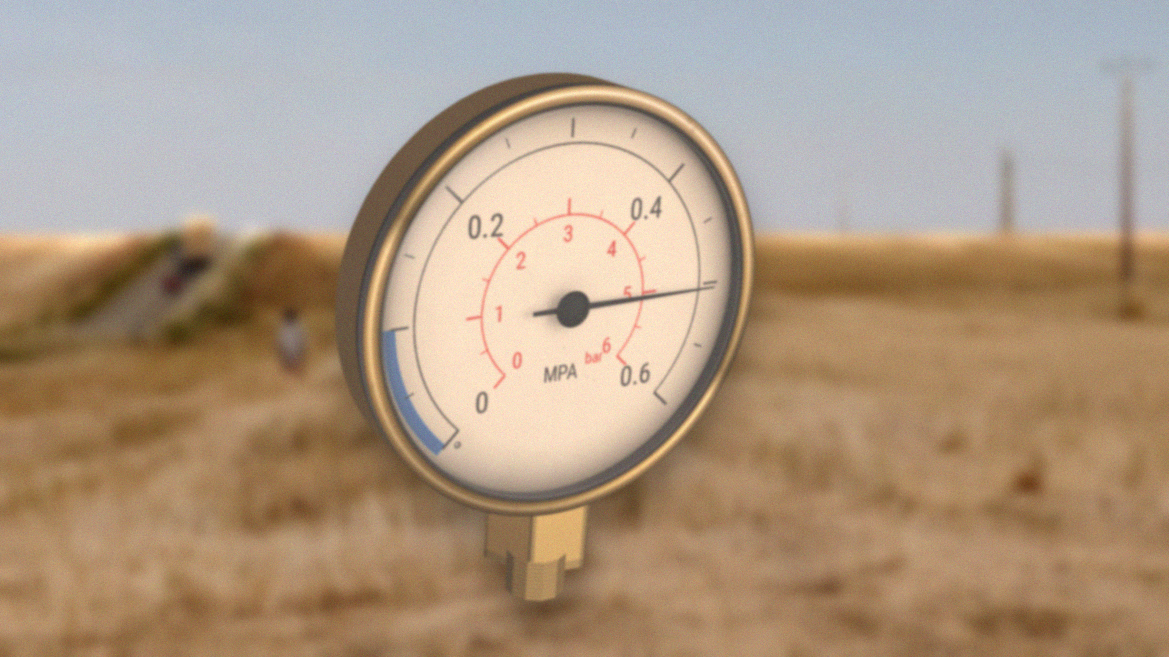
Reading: 0.5MPa
